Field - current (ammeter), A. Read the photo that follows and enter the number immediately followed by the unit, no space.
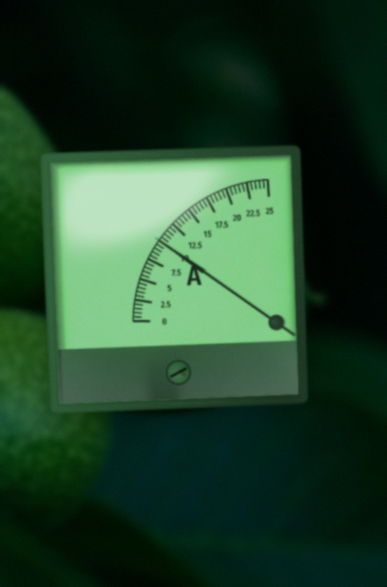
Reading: 10A
